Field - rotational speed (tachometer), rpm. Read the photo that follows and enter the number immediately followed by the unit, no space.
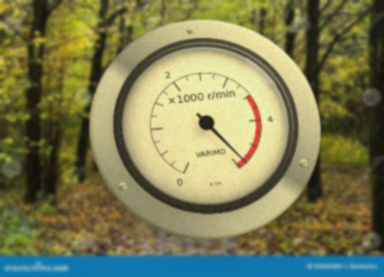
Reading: 4875rpm
